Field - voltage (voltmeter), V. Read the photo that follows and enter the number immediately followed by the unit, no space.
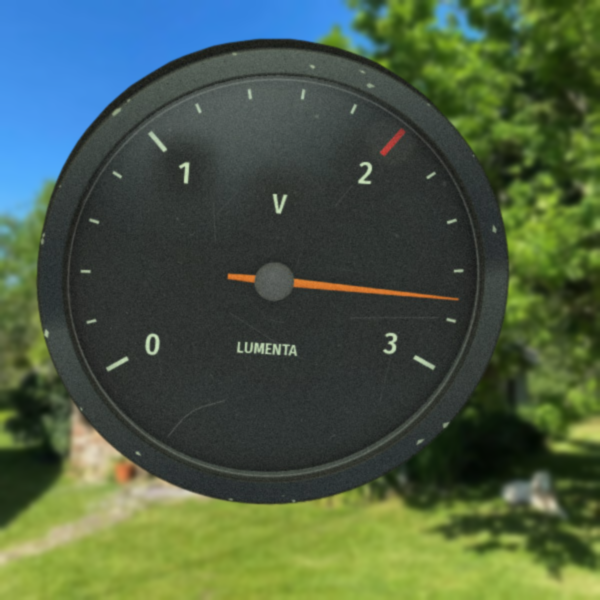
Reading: 2.7V
